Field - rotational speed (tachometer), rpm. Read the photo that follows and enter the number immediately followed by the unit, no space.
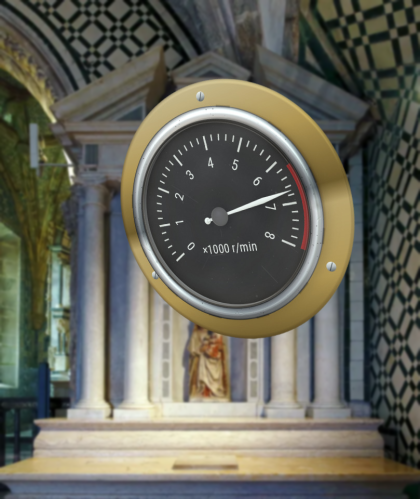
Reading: 6700rpm
